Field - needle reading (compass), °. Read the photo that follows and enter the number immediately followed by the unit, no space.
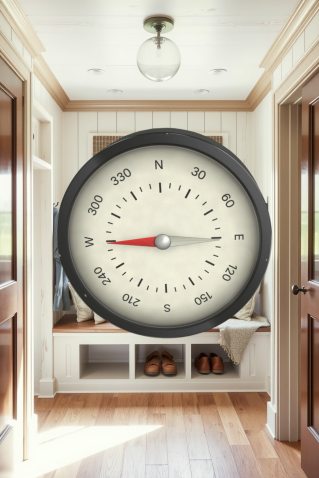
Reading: 270°
